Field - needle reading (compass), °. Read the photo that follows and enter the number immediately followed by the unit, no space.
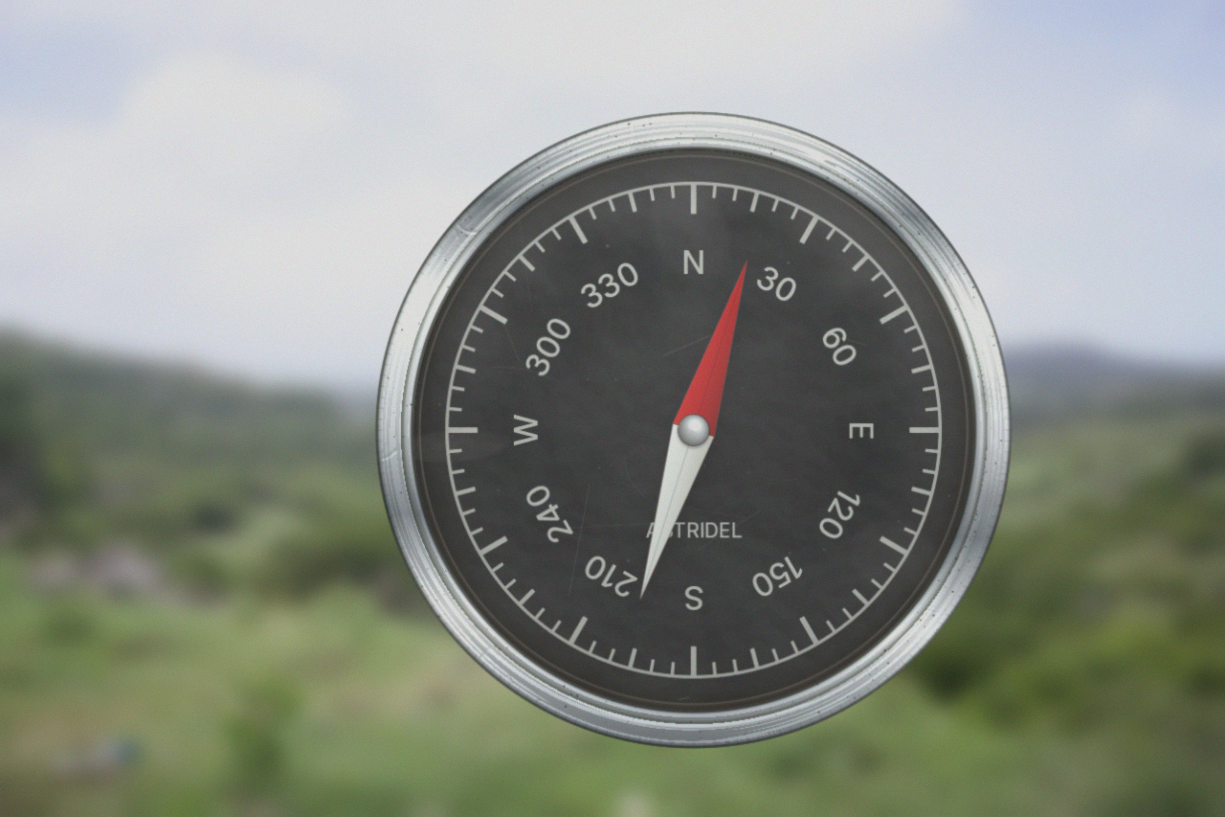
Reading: 17.5°
